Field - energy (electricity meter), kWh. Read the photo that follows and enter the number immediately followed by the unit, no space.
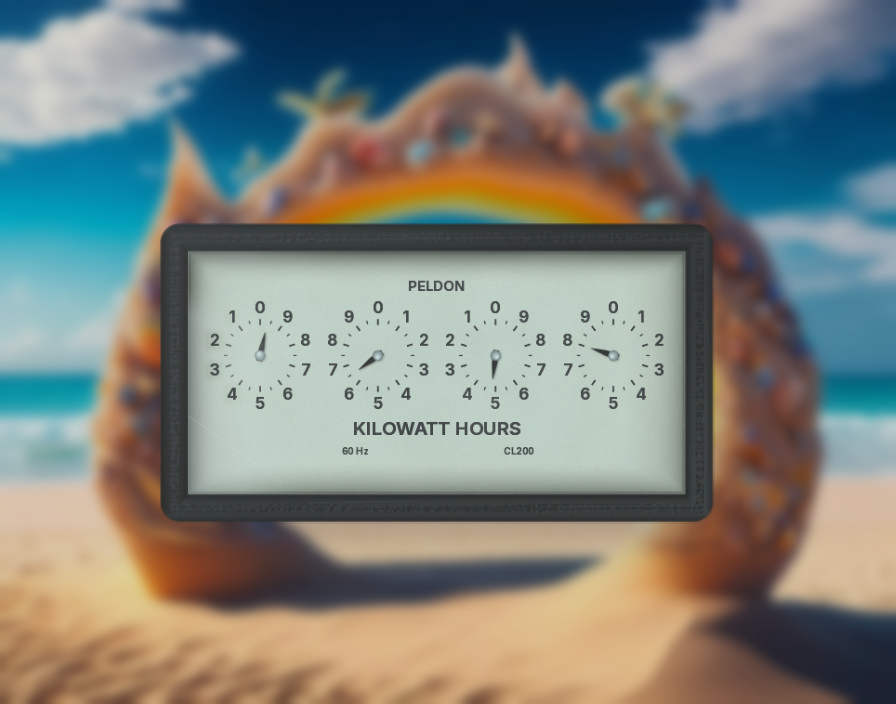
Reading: 9648kWh
